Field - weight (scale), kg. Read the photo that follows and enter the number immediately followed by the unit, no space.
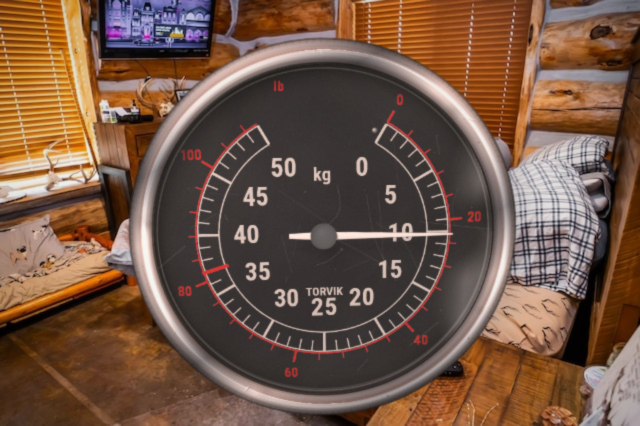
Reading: 10kg
